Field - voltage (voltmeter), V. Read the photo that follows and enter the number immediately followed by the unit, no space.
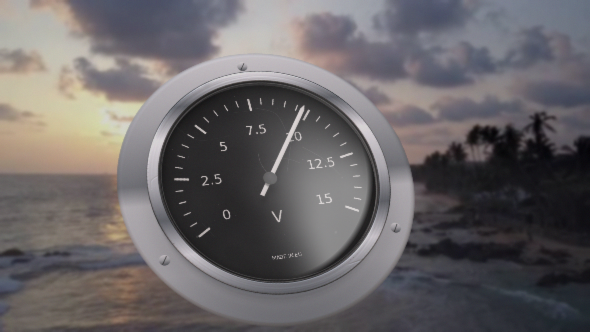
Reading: 9.75V
